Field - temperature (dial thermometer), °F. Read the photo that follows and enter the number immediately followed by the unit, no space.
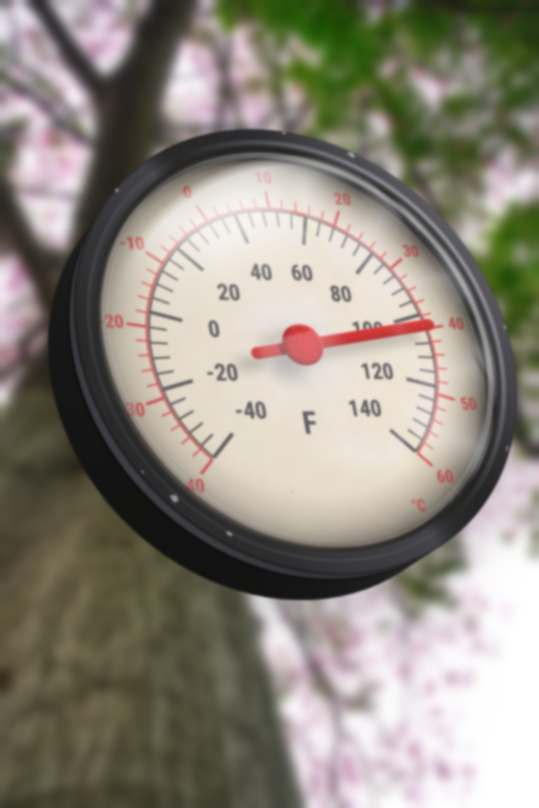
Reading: 104°F
